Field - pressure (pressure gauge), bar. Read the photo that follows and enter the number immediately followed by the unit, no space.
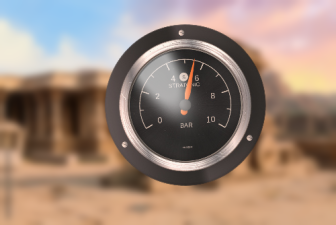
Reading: 5.5bar
